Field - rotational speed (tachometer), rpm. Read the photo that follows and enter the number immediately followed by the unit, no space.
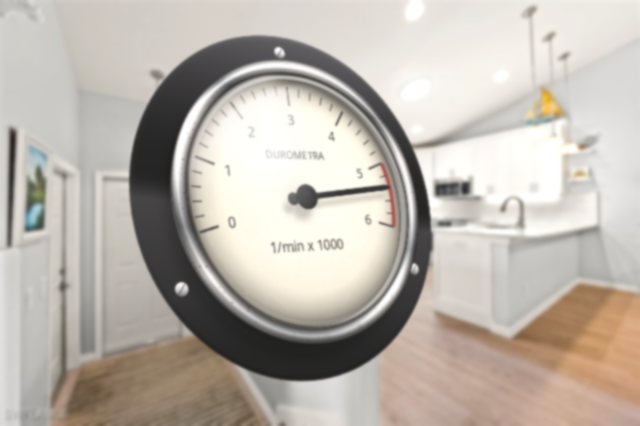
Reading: 5400rpm
